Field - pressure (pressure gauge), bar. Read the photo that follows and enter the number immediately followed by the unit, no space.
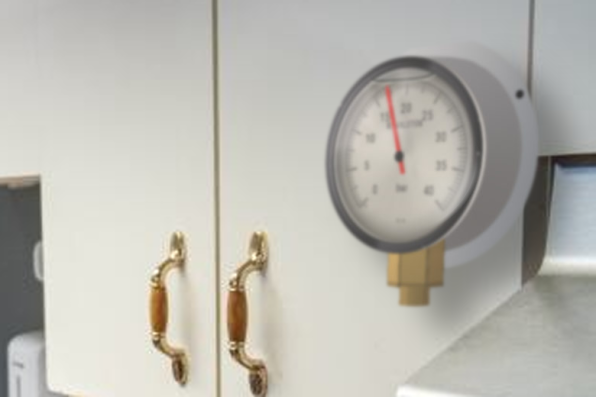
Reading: 17.5bar
